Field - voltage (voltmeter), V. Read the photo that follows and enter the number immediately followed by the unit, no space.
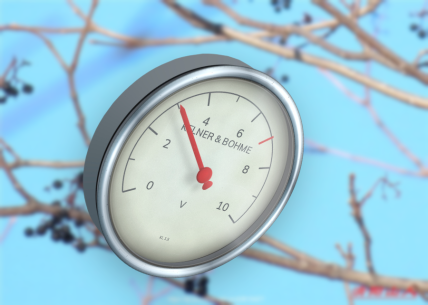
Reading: 3V
